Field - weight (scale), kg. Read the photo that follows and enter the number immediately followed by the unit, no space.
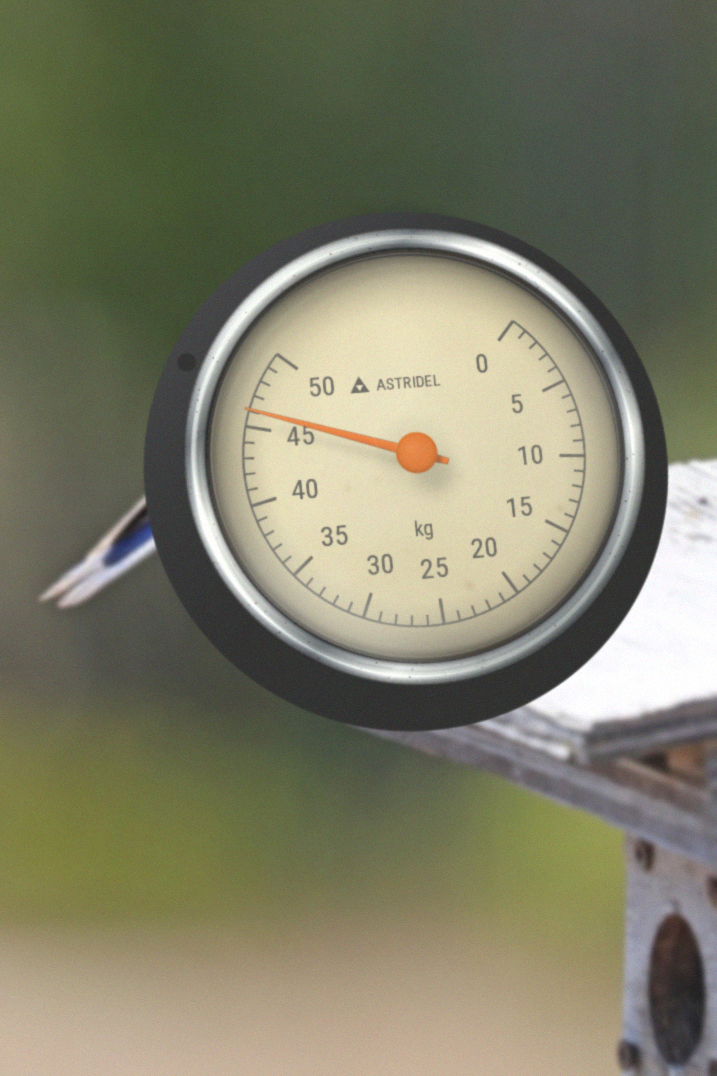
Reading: 46kg
